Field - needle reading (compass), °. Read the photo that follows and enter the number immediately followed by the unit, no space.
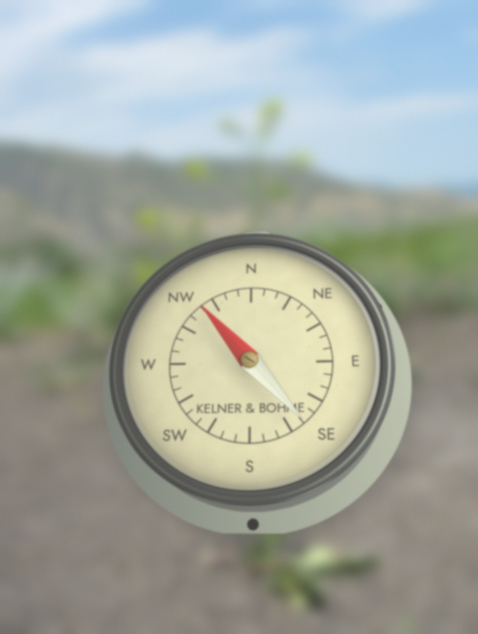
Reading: 320°
